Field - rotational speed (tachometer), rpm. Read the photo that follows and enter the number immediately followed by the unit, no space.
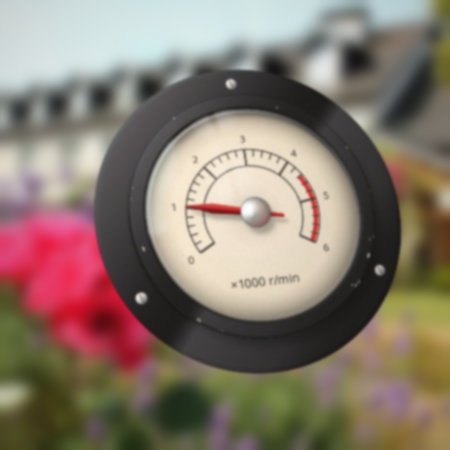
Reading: 1000rpm
